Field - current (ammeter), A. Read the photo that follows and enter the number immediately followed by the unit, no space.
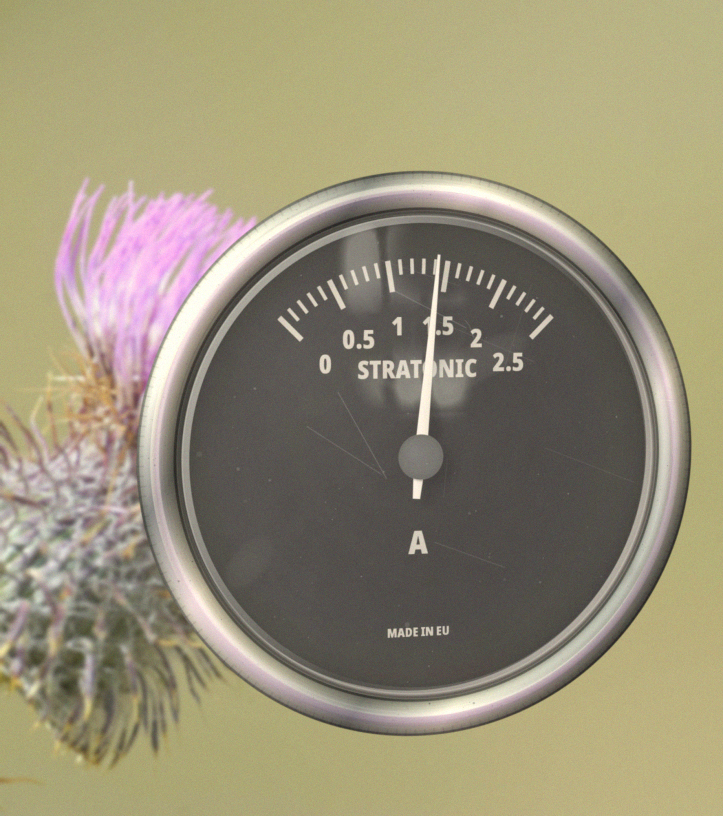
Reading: 1.4A
